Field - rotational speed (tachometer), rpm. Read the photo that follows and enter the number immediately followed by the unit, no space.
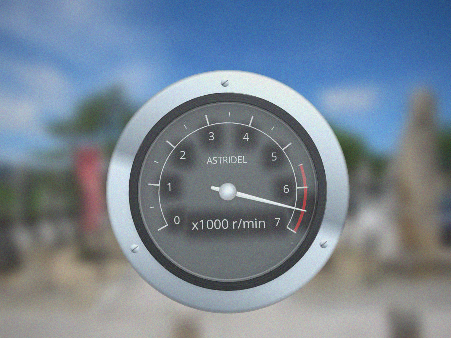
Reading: 6500rpm
